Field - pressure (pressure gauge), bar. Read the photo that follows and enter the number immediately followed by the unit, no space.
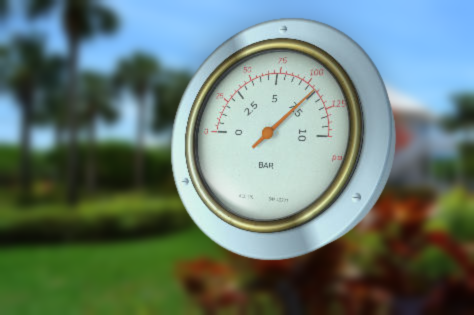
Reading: 7.5bar
